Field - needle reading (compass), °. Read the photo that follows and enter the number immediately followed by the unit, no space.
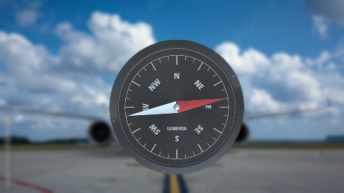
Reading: 80°
